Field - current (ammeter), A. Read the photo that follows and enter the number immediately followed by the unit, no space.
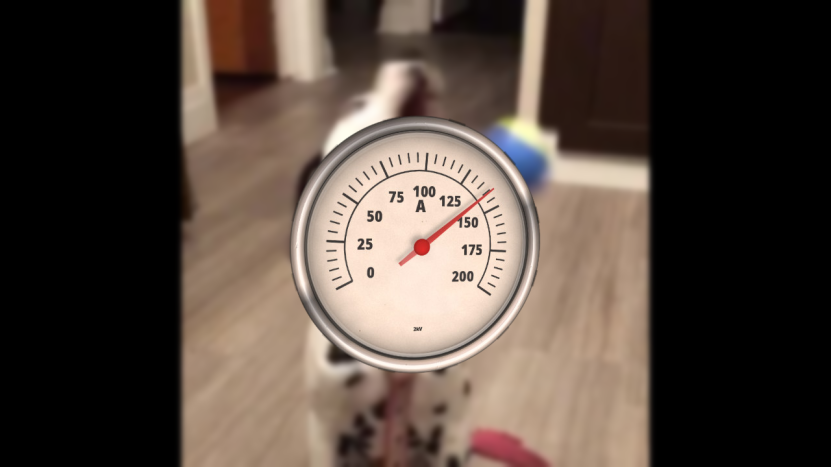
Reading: 140A
